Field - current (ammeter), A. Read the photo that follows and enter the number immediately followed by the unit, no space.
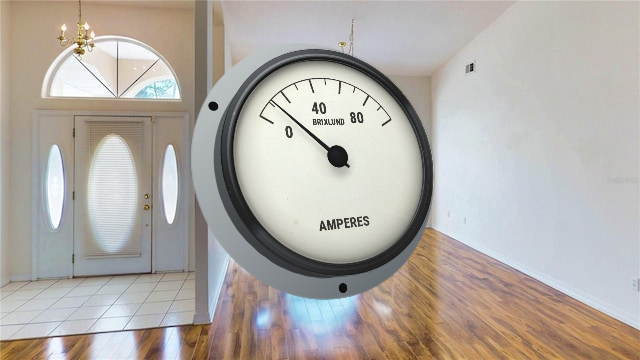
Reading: 10A
